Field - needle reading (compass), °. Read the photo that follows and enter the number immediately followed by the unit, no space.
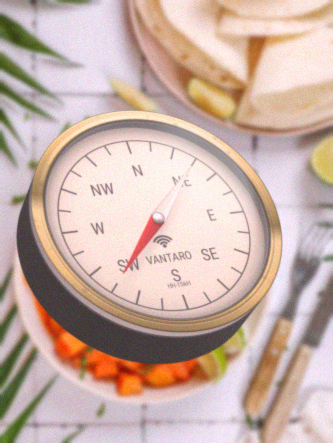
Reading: 225°
